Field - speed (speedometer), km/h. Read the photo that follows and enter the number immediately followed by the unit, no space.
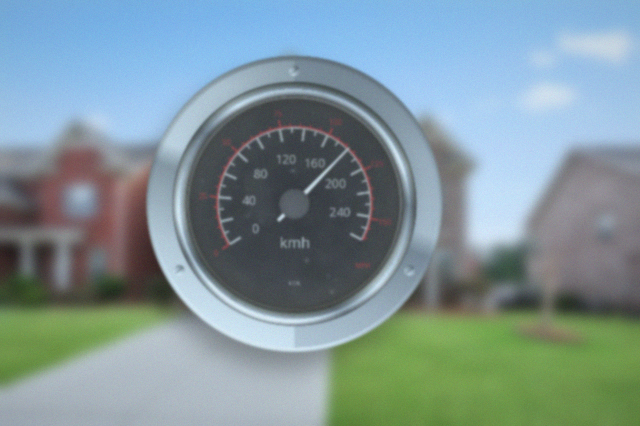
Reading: 180km/h
